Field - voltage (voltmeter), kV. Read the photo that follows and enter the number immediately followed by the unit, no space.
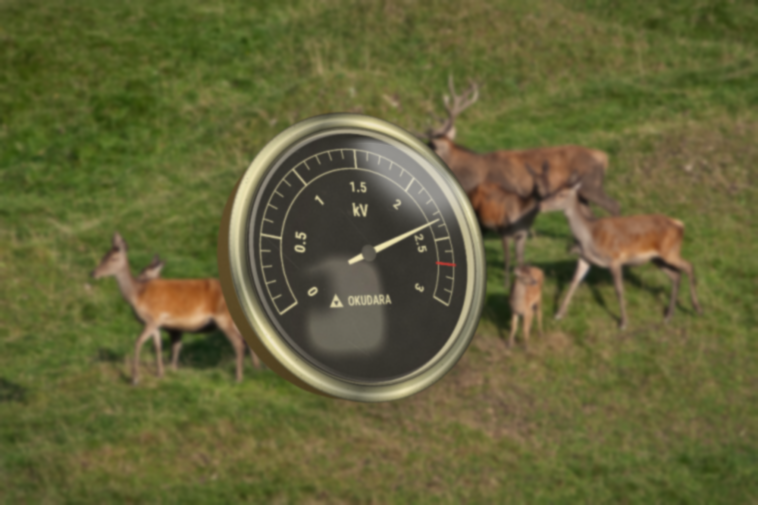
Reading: 2.35kV
